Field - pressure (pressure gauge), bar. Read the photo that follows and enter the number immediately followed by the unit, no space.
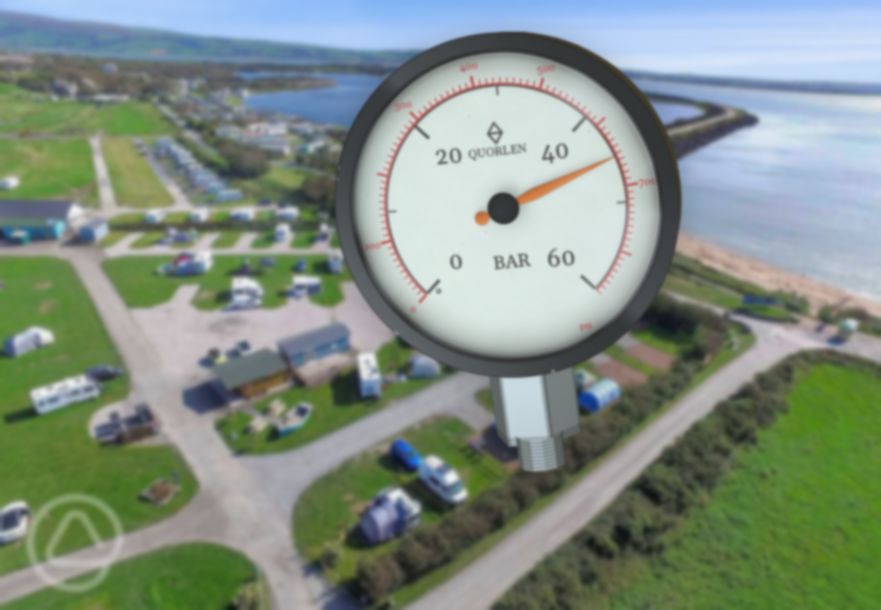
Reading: 45bar
